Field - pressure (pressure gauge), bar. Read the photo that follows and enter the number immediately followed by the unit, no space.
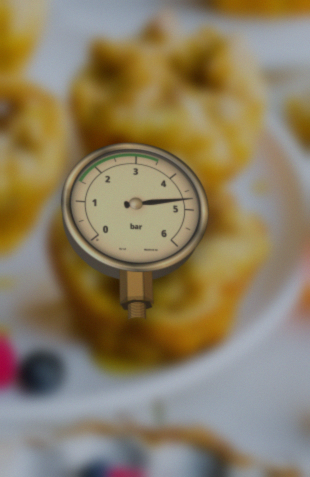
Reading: 4.75bar
